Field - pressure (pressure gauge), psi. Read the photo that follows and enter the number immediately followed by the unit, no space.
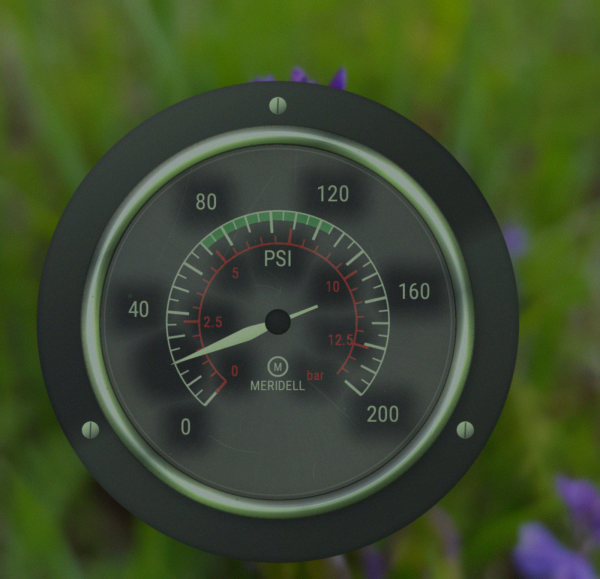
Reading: 20psi
